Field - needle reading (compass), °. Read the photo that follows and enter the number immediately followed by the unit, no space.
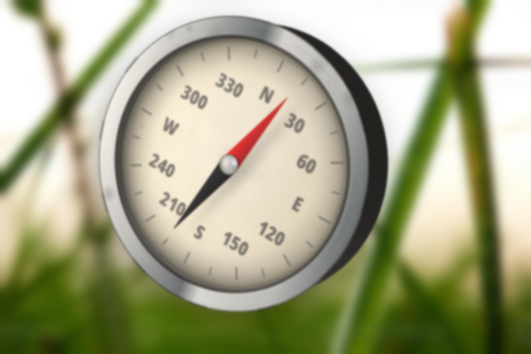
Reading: 15°
